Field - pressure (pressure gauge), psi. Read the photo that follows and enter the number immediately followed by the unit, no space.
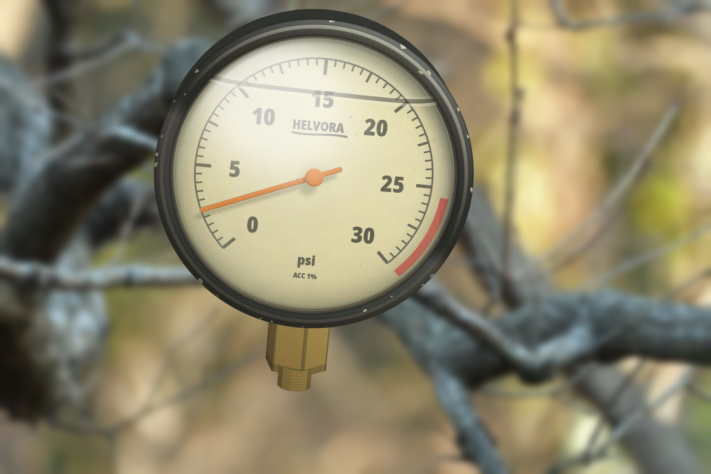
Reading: 2.5psi
